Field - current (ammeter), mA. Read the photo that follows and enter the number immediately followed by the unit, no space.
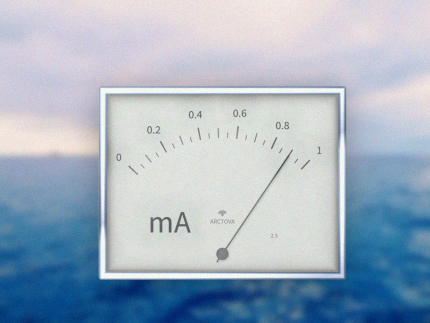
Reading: 0.9mA
